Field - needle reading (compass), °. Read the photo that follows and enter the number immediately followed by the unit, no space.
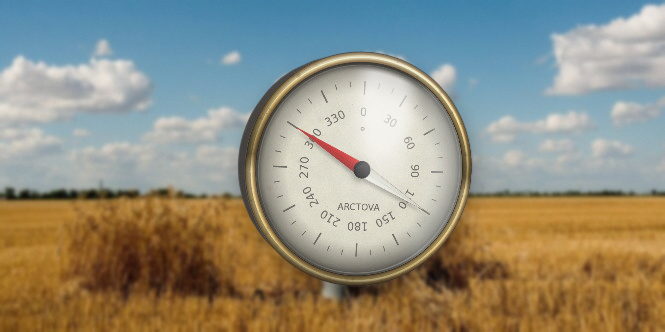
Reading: 300°
